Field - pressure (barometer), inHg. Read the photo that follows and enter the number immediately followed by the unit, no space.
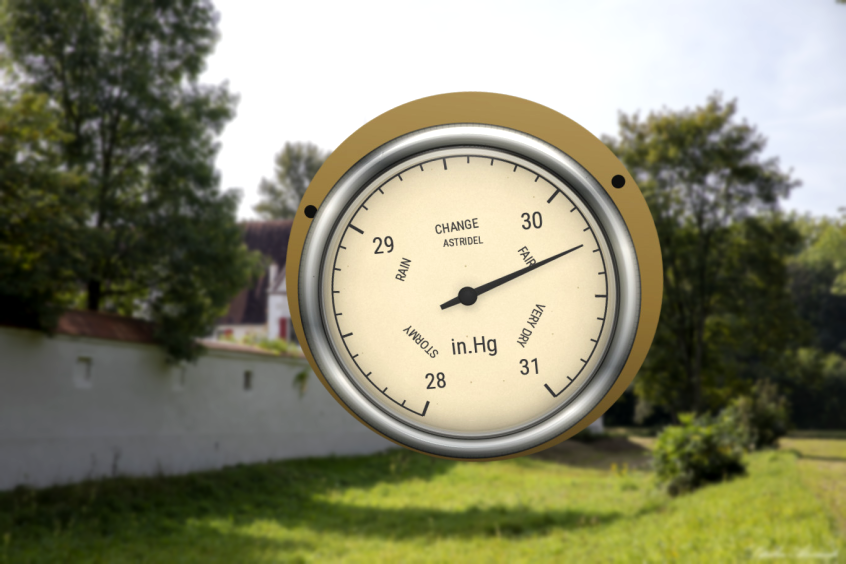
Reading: 30.25inHg
